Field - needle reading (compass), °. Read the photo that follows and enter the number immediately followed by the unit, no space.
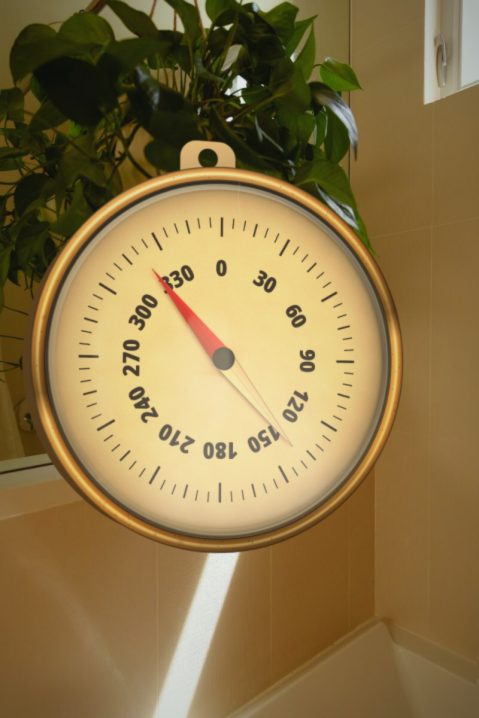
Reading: 320°
